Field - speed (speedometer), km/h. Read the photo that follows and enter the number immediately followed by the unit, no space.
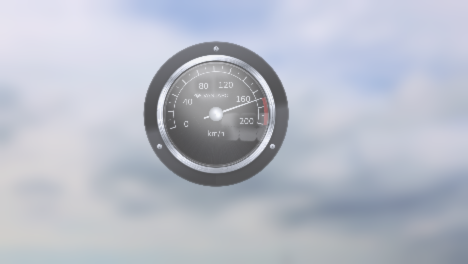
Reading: 170km/h
